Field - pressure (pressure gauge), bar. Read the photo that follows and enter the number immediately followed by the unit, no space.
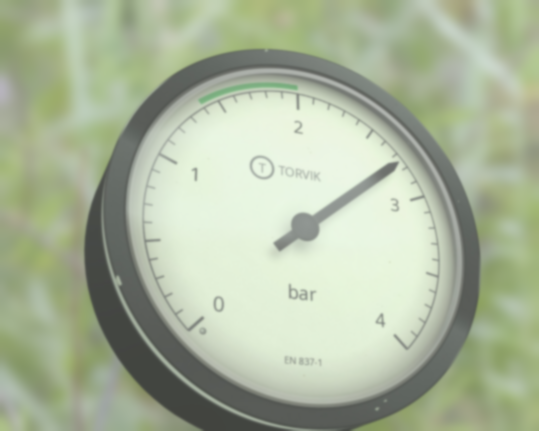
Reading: 2.75bar
